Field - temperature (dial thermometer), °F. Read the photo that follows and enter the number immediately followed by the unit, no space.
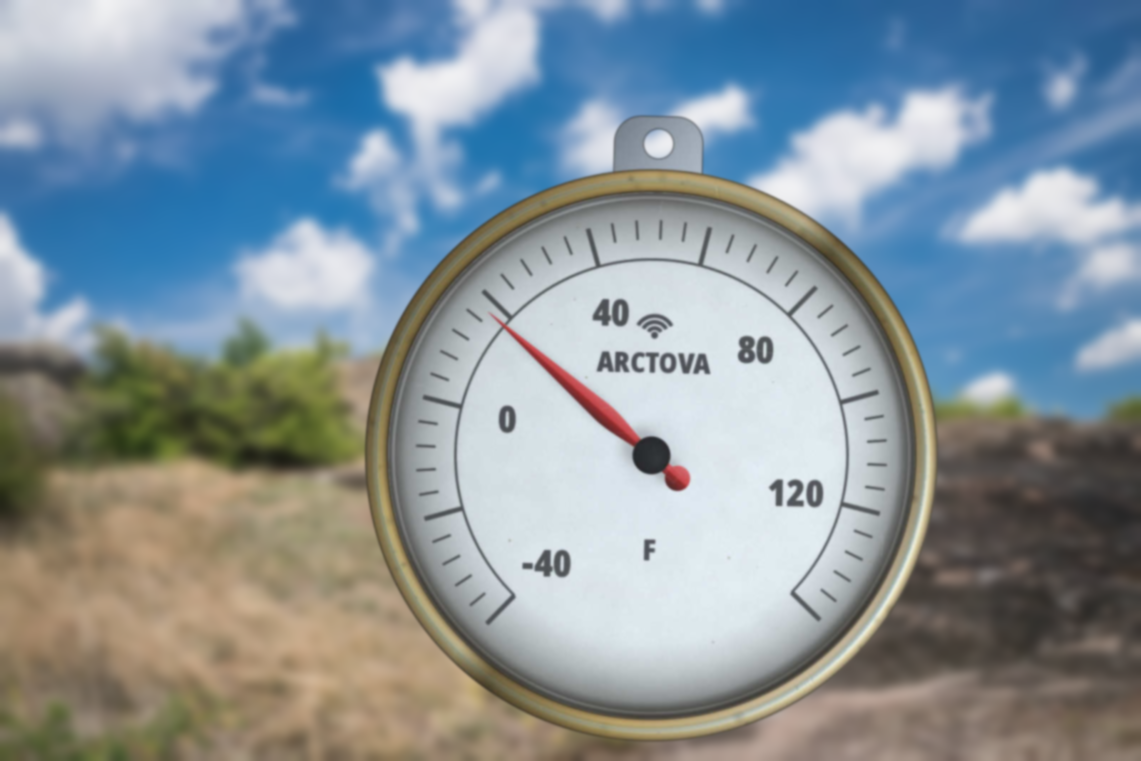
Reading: 18°F
